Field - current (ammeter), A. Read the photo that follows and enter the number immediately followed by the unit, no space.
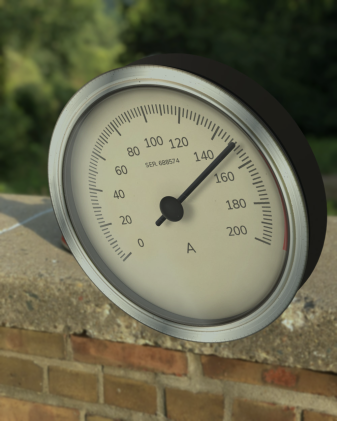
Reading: 150A
